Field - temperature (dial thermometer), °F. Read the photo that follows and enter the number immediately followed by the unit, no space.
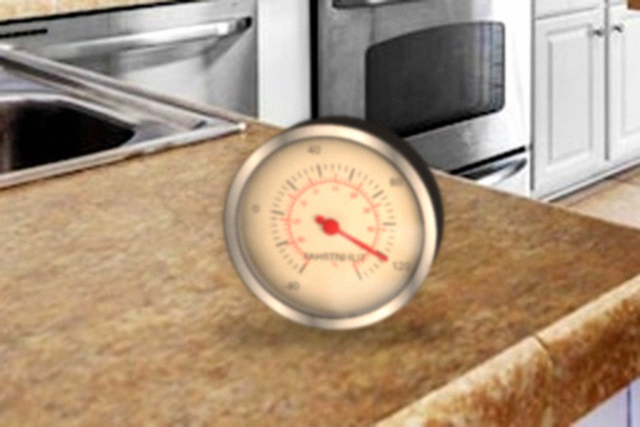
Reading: 120°F
